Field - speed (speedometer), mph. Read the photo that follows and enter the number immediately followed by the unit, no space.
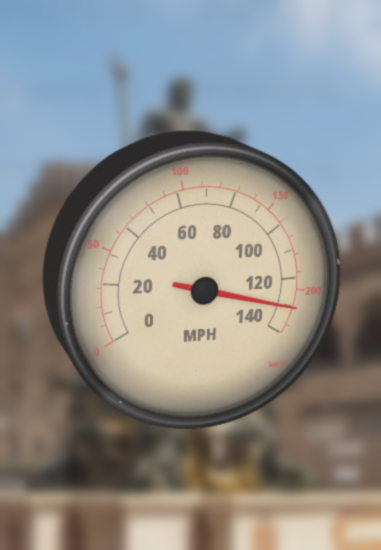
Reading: 130mph
